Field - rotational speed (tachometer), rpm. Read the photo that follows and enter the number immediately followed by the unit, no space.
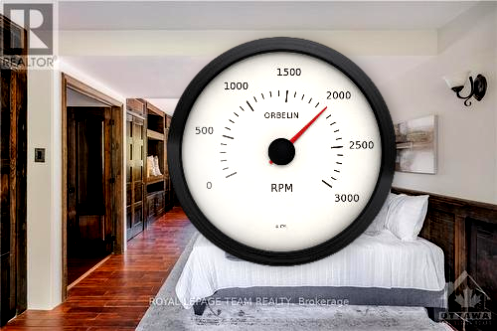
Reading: 2000rpm
